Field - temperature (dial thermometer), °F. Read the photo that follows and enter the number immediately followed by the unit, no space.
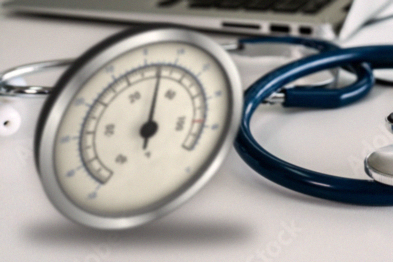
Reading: 40°F
